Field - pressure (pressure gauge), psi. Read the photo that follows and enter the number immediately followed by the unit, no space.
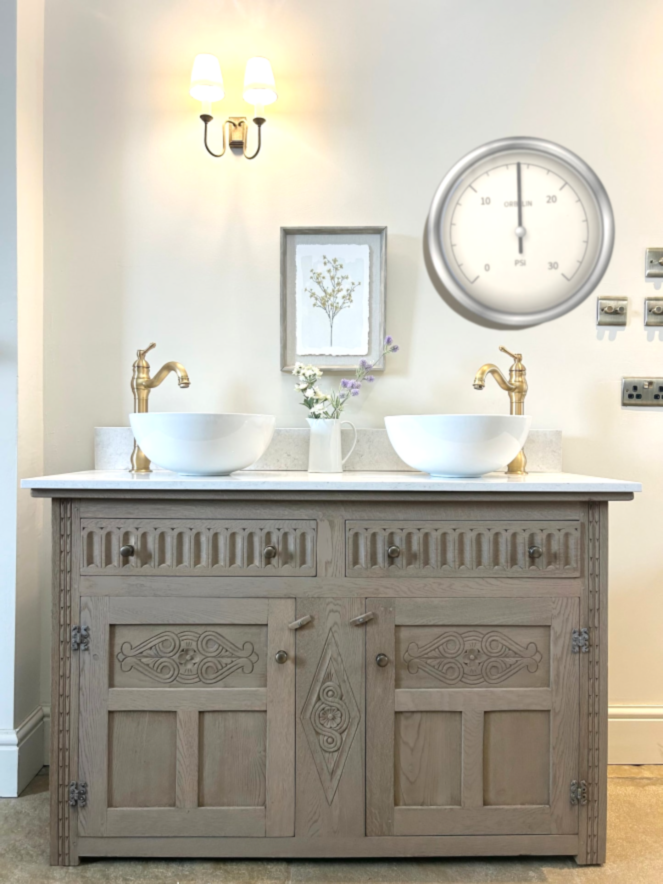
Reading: 15psi
